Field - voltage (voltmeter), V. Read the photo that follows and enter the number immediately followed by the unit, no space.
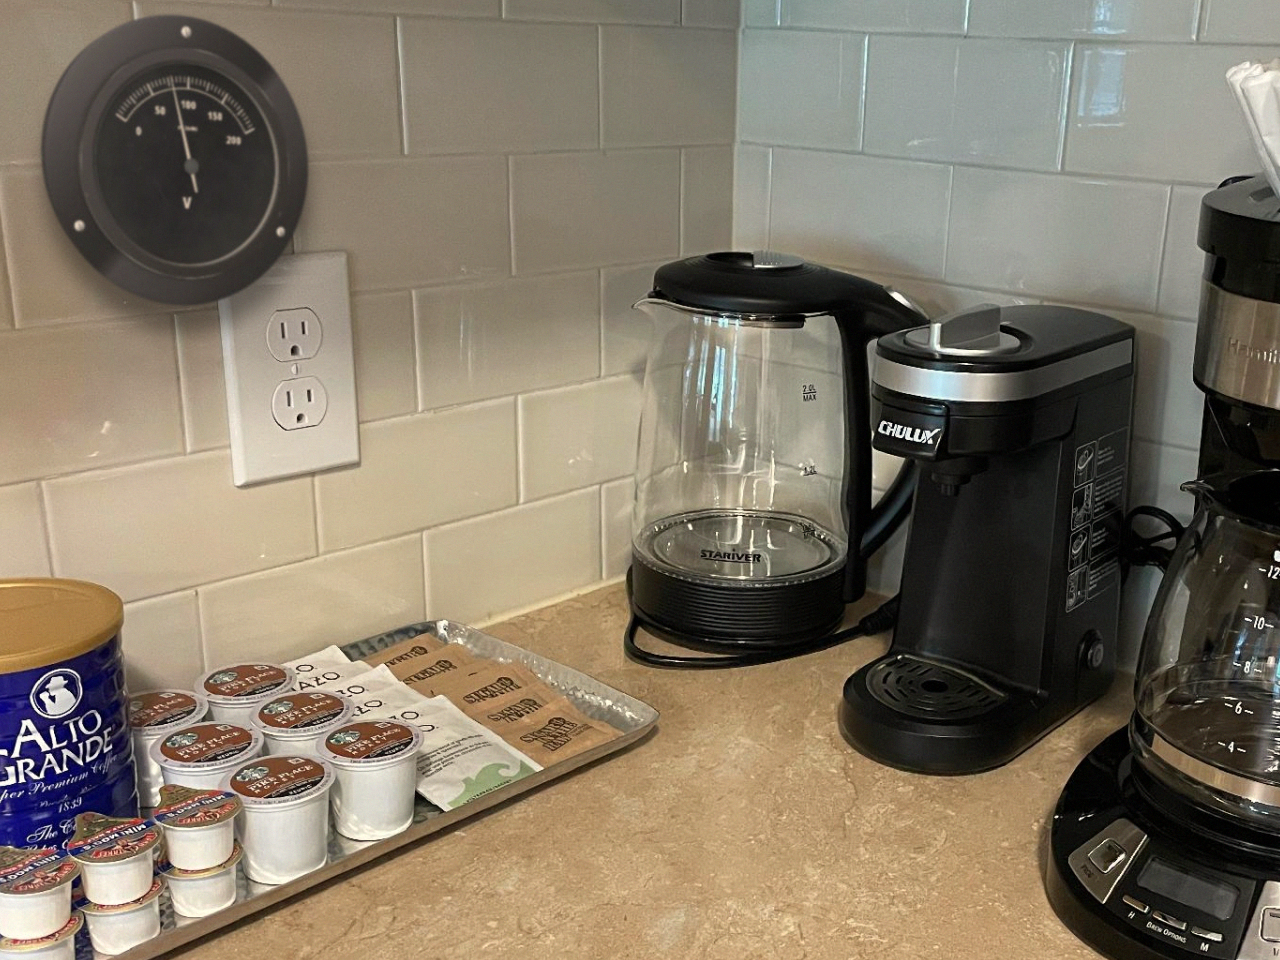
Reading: 75V
